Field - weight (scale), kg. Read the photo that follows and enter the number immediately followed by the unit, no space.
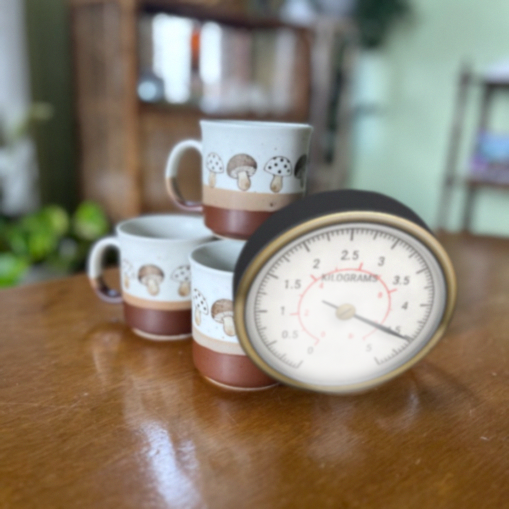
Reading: 4.5kg
